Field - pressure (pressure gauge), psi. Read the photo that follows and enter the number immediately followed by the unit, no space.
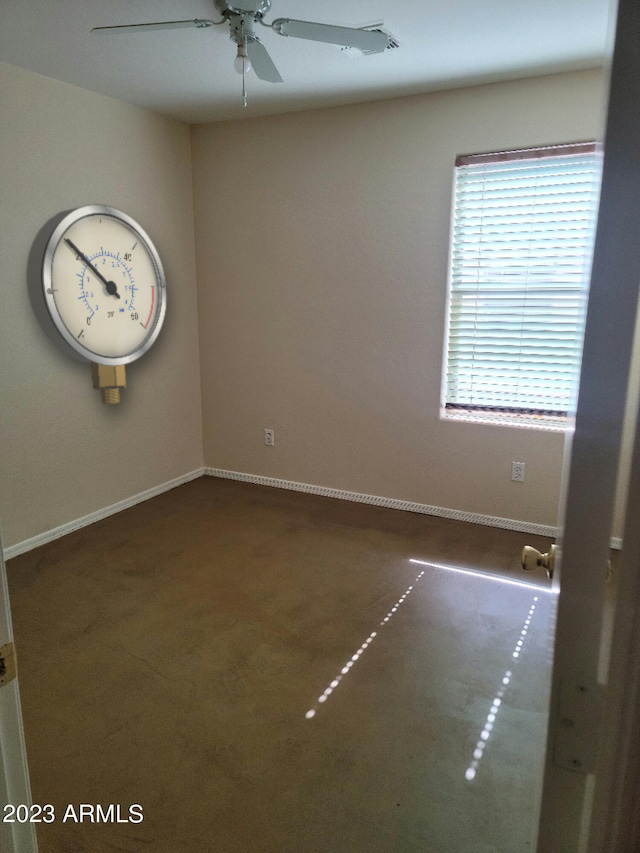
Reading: 20psi
